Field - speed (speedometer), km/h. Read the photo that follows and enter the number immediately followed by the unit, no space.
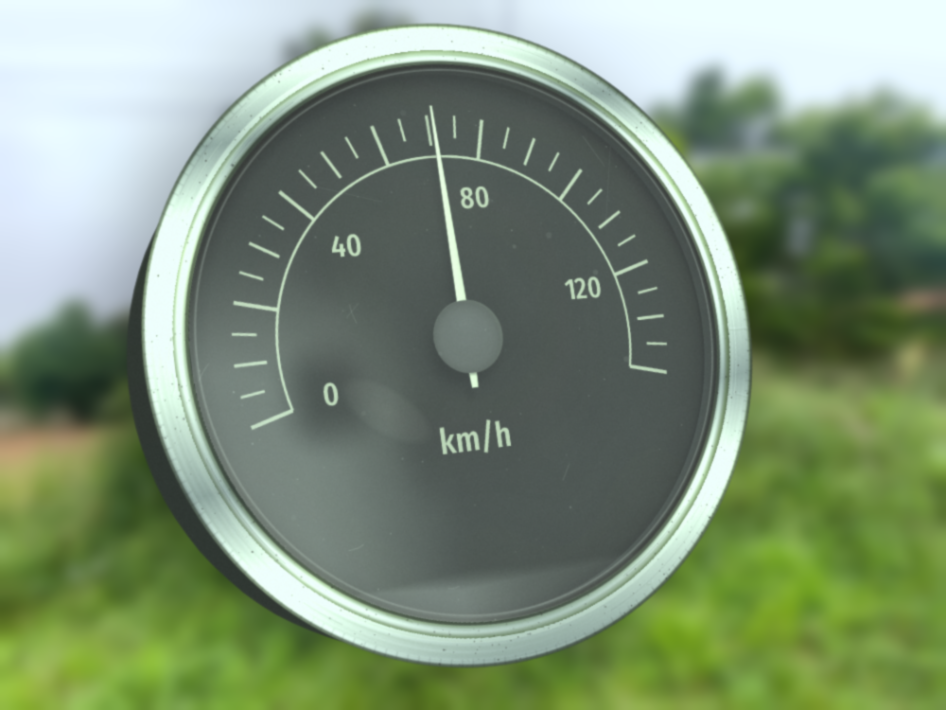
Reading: 70km/h
